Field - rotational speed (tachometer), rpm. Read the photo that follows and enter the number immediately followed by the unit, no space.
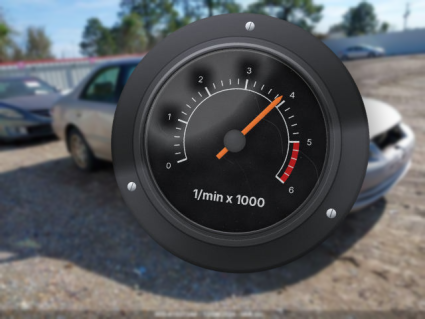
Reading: 3900rpm
